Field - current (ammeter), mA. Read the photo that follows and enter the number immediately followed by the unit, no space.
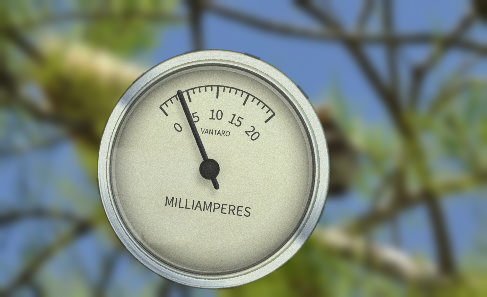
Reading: 4mA
